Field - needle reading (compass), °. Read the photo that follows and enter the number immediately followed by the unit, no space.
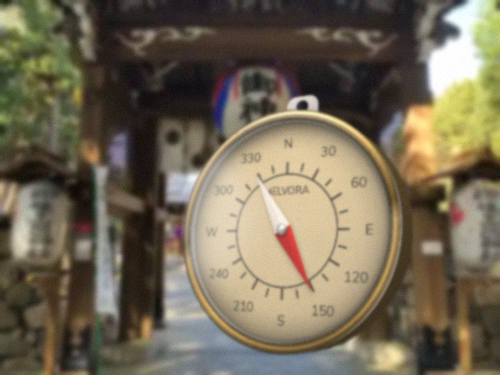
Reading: 150°
